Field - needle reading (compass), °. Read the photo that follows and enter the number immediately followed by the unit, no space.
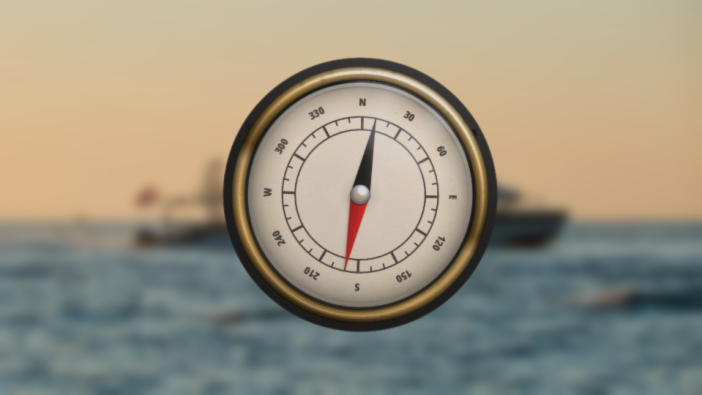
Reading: 190°
